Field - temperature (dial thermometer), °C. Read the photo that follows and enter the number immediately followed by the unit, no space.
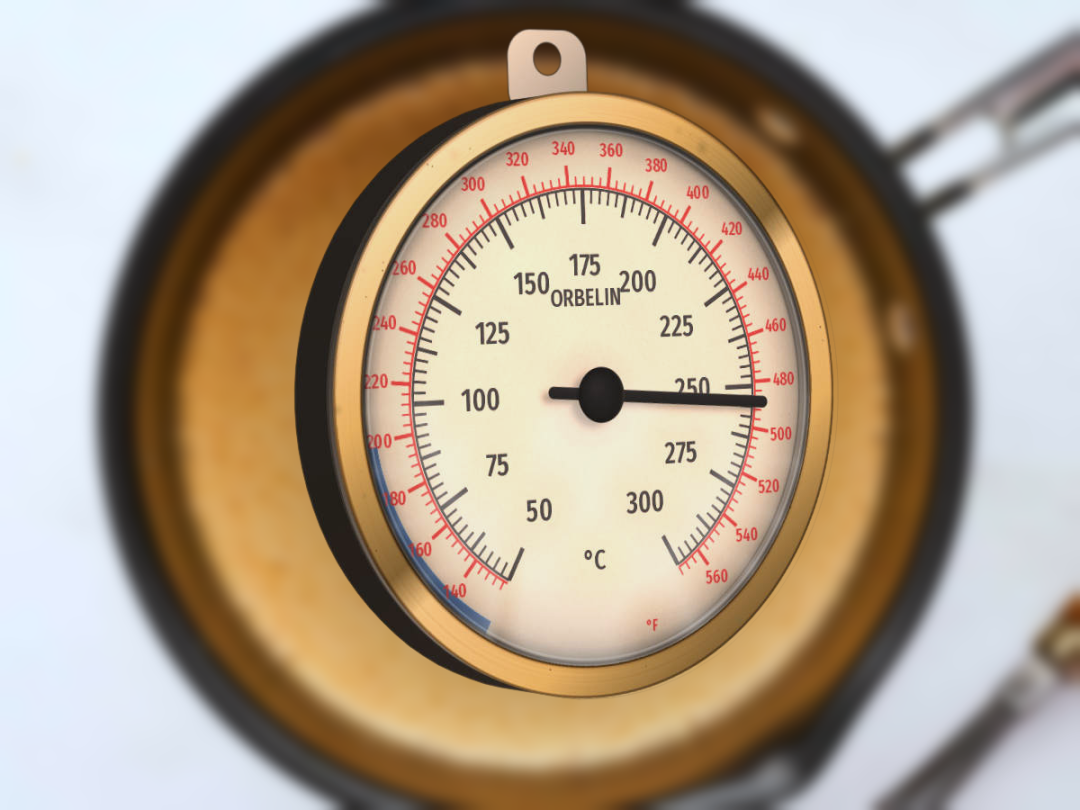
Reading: 253.75°C
